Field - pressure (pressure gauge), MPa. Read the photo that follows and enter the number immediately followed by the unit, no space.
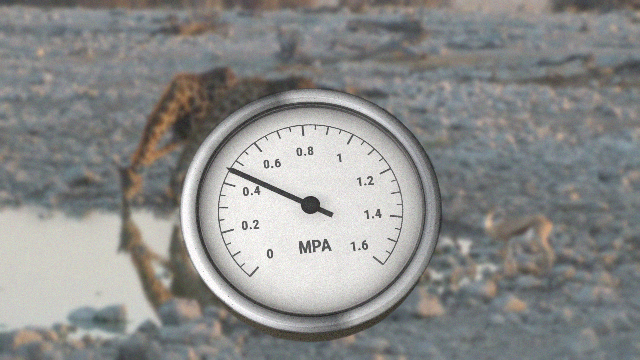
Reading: 0.45MPa
